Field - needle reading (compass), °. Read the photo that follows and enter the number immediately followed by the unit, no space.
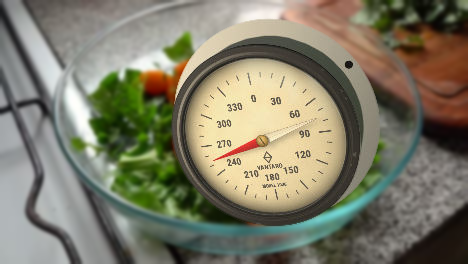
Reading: 255°
